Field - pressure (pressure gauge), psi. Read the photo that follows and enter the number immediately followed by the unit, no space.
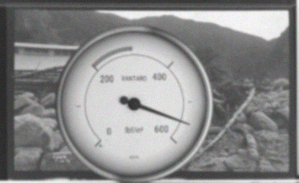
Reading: 550psi
